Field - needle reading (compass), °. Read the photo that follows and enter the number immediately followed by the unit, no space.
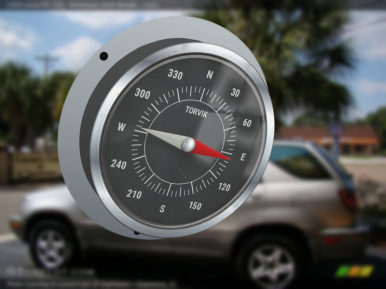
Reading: 95°
